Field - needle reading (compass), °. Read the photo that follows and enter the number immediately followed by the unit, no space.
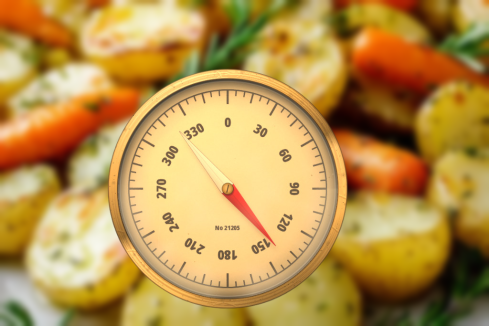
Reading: 140°
